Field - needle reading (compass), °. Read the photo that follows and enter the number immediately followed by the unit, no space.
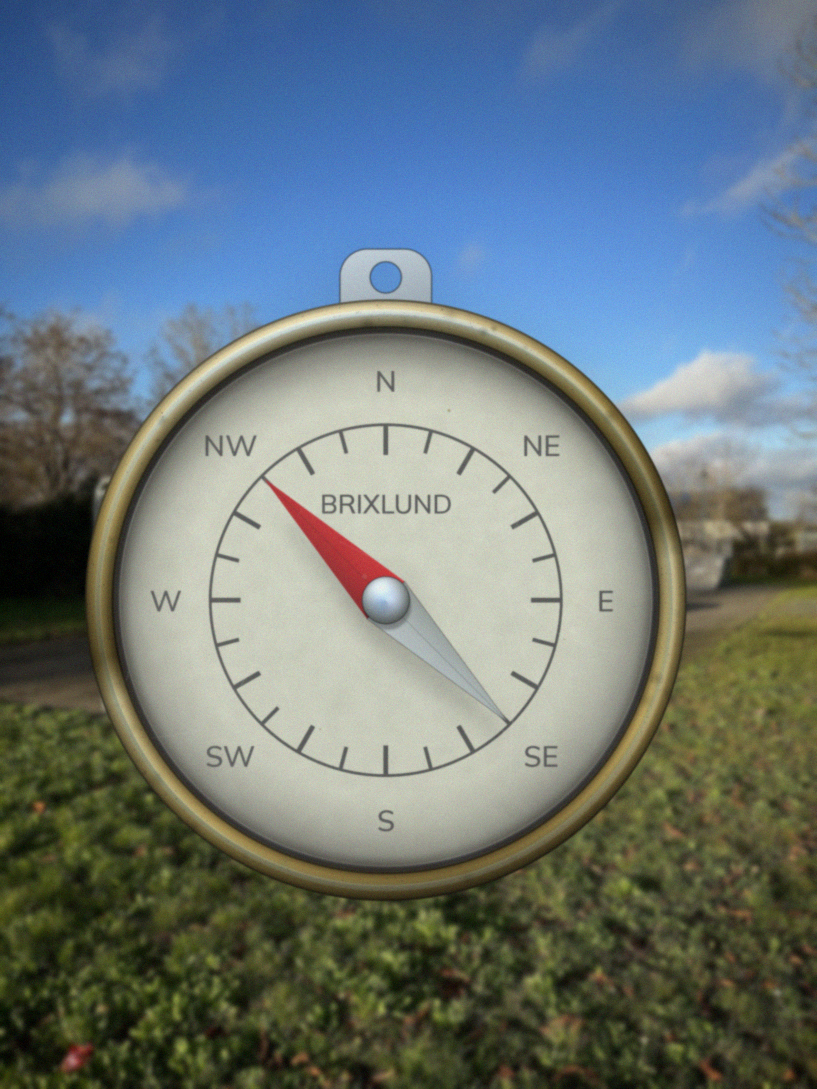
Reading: 315°
